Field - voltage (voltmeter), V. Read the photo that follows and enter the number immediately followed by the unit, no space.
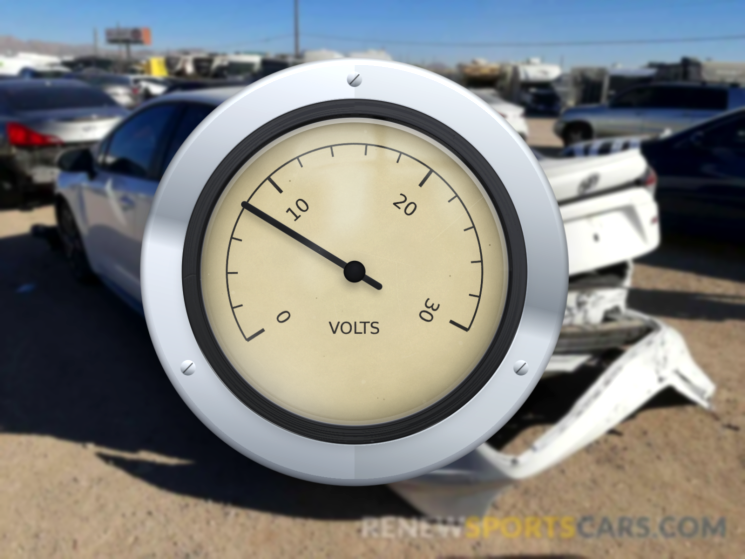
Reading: 8V
